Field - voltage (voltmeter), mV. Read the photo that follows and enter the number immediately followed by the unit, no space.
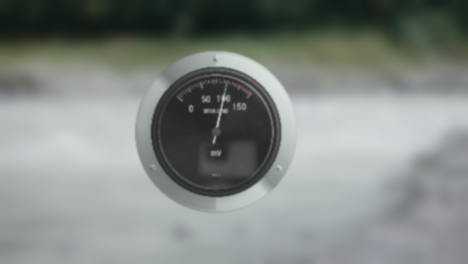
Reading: 100mV
